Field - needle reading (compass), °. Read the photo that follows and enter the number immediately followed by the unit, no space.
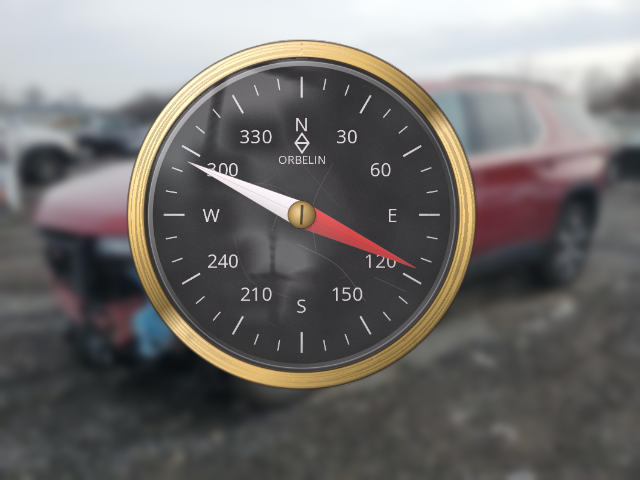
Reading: 115°
